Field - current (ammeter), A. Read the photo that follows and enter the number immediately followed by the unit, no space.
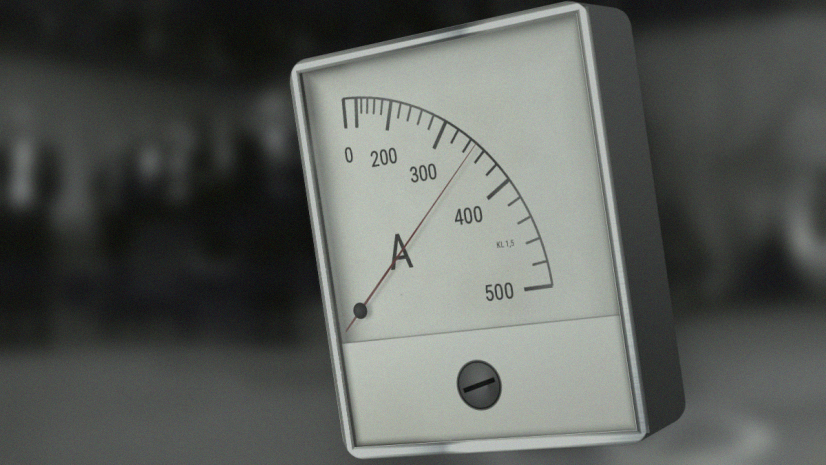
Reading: 350A
